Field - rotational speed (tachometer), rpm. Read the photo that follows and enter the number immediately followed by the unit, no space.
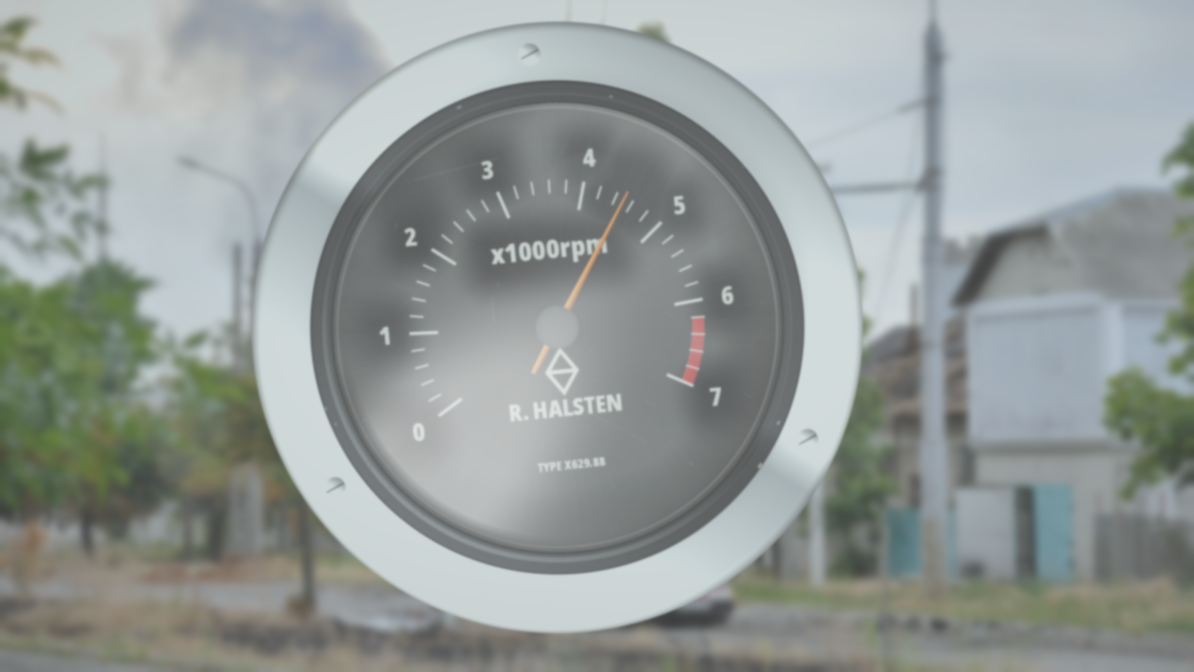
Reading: 4500rpm
